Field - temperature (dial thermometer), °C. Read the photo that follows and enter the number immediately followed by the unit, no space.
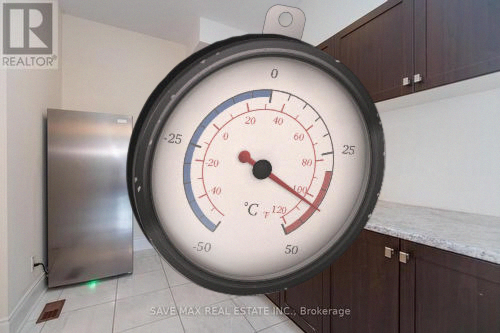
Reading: 40°C
